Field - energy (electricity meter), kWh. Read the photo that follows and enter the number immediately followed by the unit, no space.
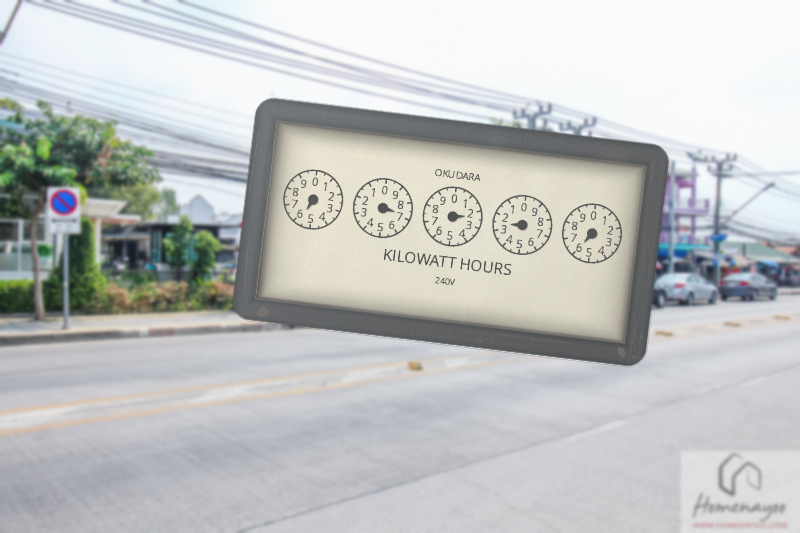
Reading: 57226kWh
